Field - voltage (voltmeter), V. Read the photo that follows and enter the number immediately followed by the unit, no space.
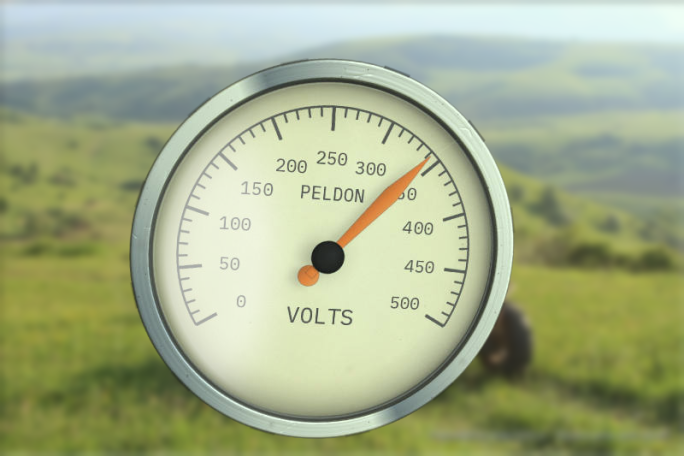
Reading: 340V
